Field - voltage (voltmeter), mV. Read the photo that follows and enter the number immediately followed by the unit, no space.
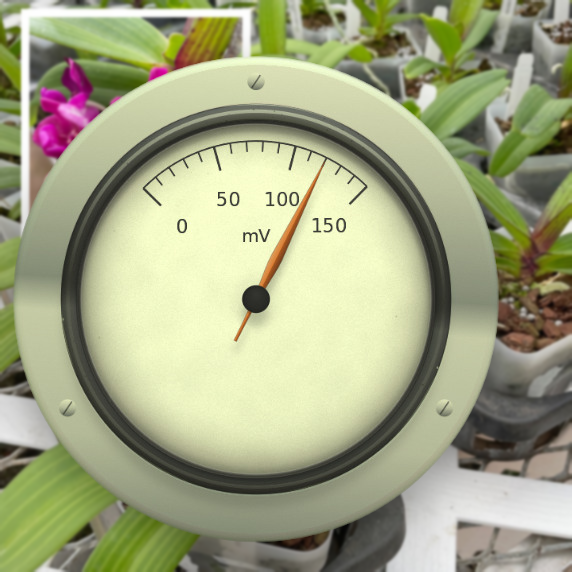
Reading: 120mV
